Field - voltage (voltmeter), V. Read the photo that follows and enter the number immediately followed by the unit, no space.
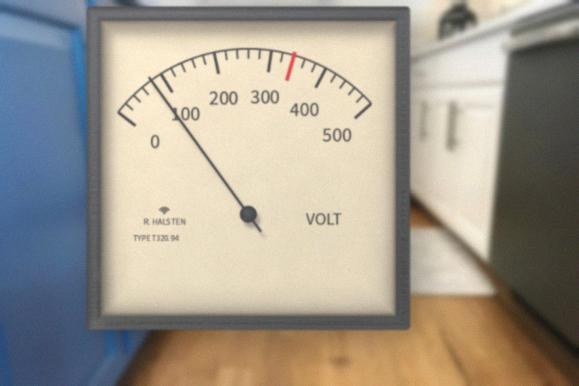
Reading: 80V
